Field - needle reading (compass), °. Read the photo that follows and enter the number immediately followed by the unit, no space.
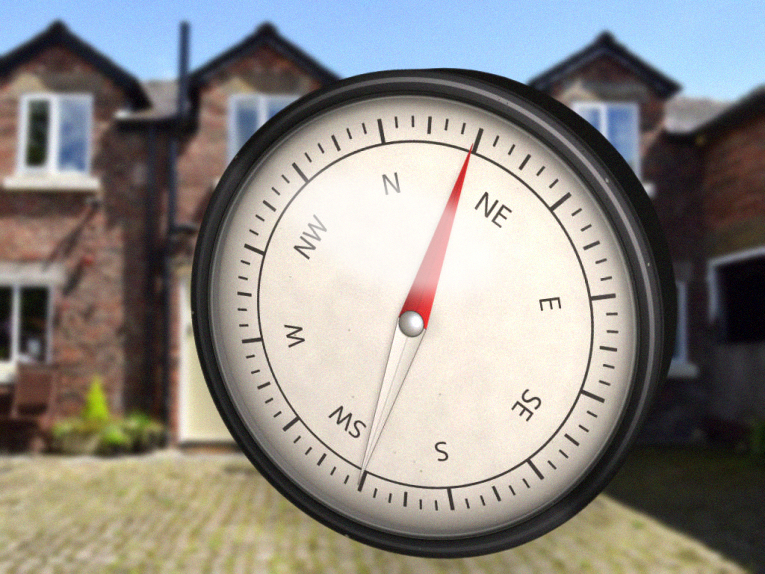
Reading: 30°
